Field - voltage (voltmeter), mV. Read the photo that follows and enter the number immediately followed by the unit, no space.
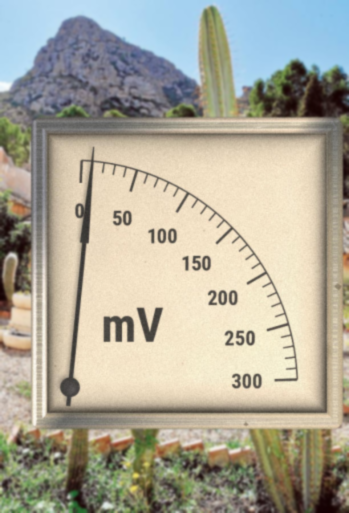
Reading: 10mV
